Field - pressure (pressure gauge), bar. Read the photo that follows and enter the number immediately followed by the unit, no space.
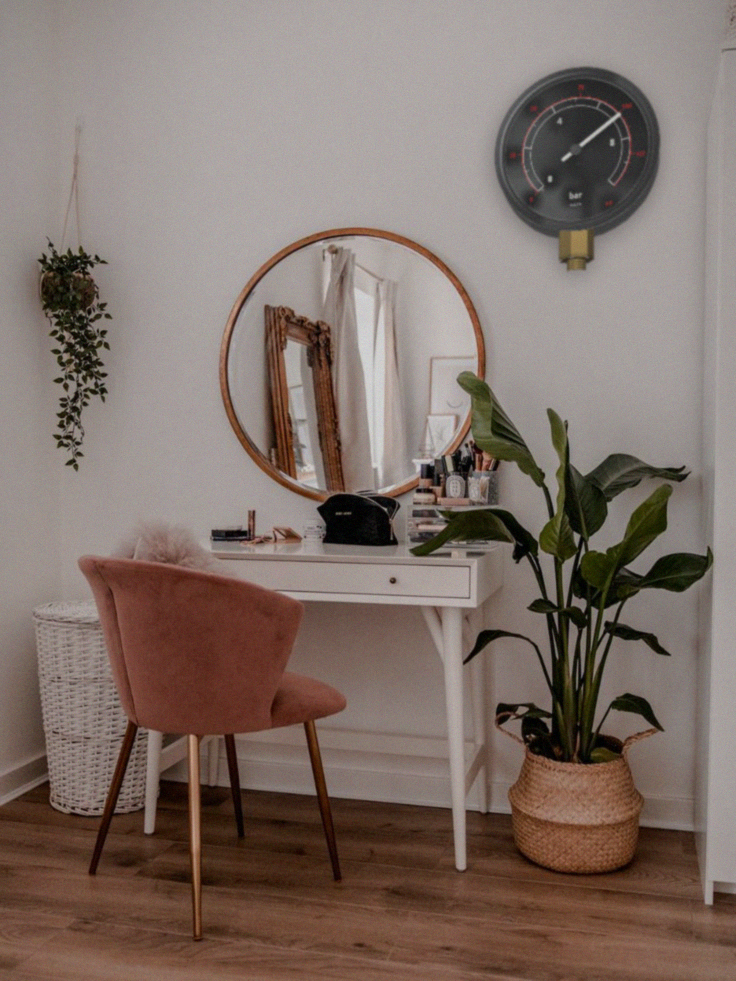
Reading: 7bar
